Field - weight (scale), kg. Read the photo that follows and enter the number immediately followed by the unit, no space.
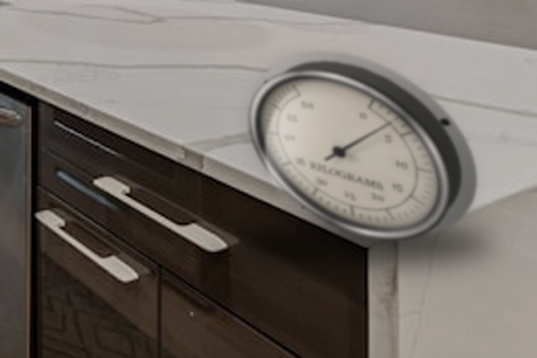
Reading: 3kg
